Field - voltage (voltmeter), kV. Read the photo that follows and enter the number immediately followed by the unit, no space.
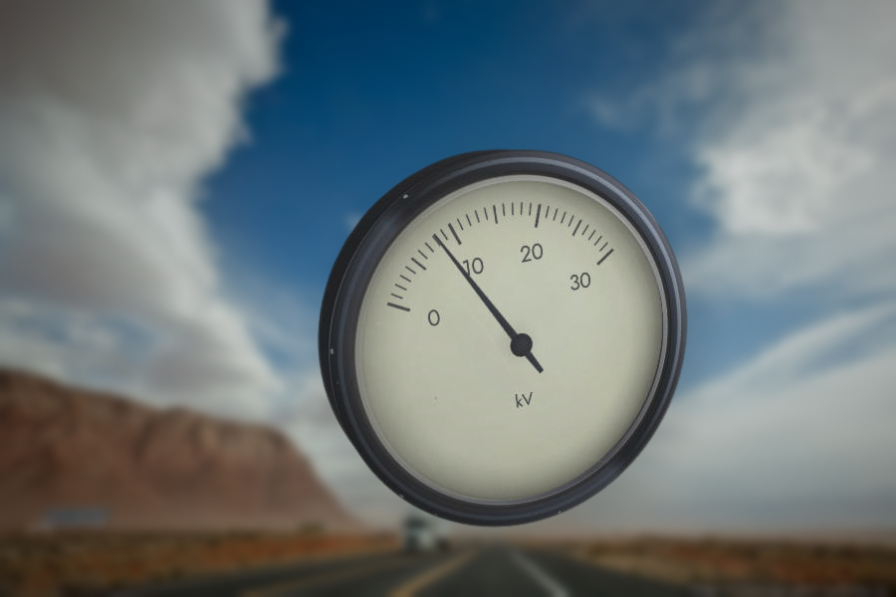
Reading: 8kV
